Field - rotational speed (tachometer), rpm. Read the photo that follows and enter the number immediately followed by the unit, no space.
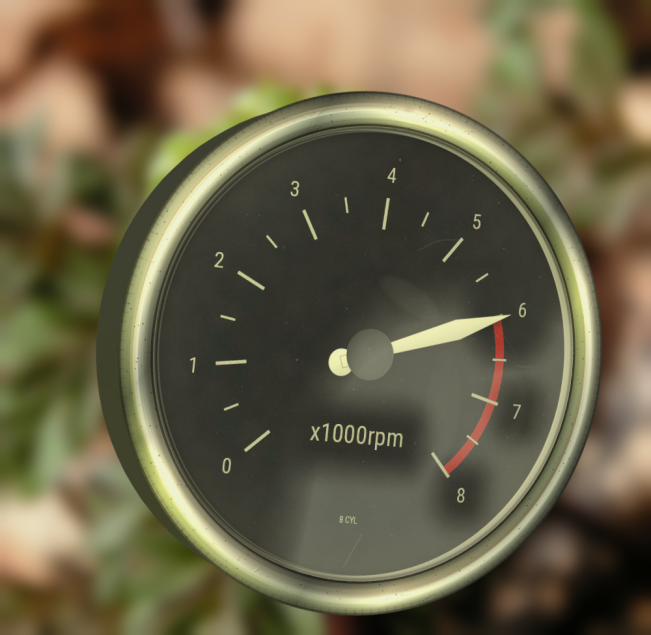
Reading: 6000rpm
